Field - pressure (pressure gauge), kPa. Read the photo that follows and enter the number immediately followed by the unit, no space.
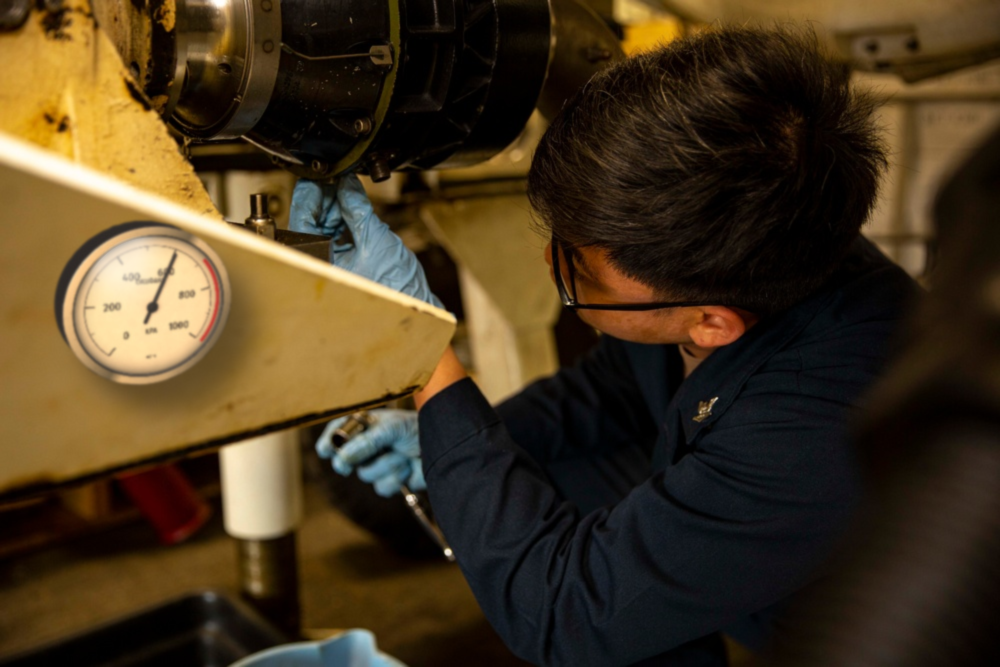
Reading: 600kPa
